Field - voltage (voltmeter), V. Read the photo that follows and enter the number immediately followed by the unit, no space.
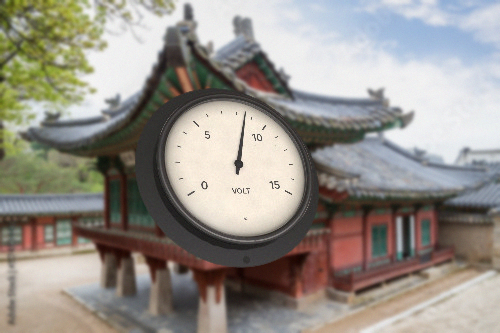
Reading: 8.5V
